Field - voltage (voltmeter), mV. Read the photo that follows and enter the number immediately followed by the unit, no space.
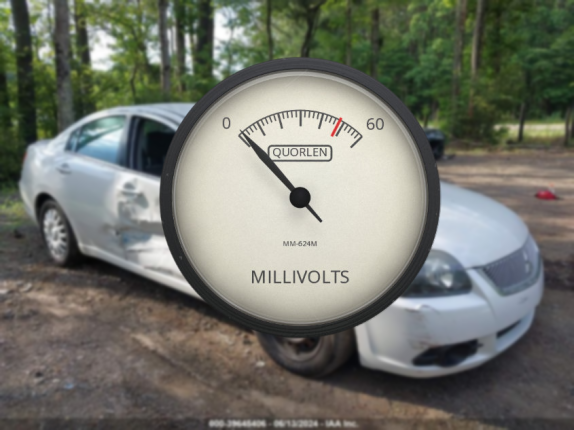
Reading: 2mV
